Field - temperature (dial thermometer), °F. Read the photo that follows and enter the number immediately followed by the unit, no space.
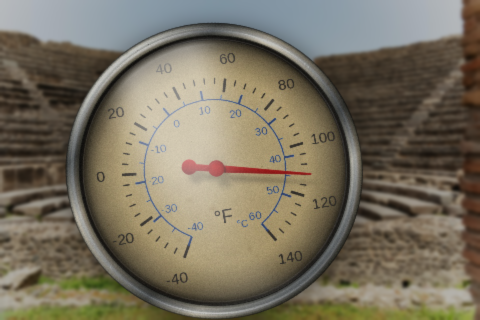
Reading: 112°F
